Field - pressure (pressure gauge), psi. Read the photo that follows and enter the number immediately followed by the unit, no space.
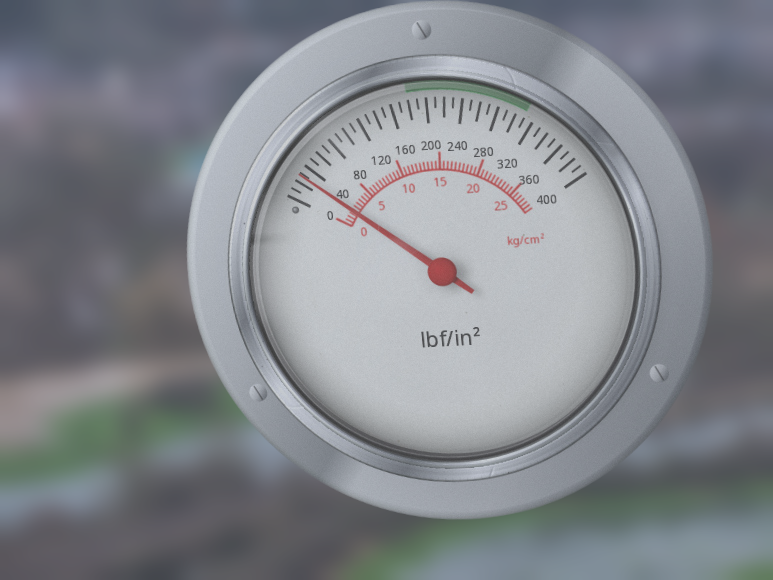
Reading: 30psi
